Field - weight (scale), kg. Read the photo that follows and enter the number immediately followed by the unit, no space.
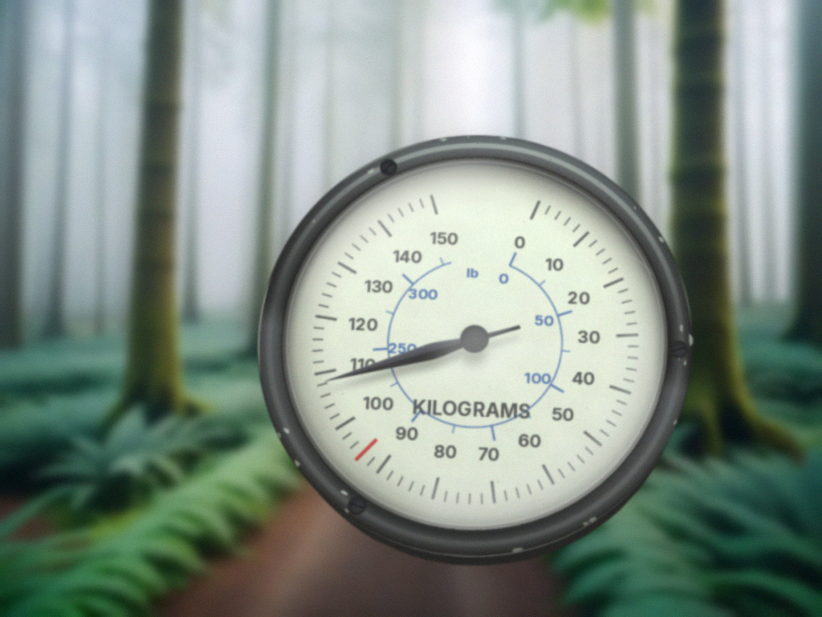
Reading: 108kg
